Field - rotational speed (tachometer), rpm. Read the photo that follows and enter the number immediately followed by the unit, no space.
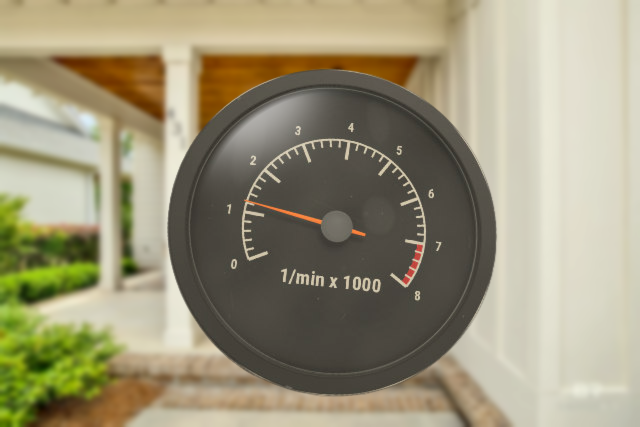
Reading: 1200rpm
